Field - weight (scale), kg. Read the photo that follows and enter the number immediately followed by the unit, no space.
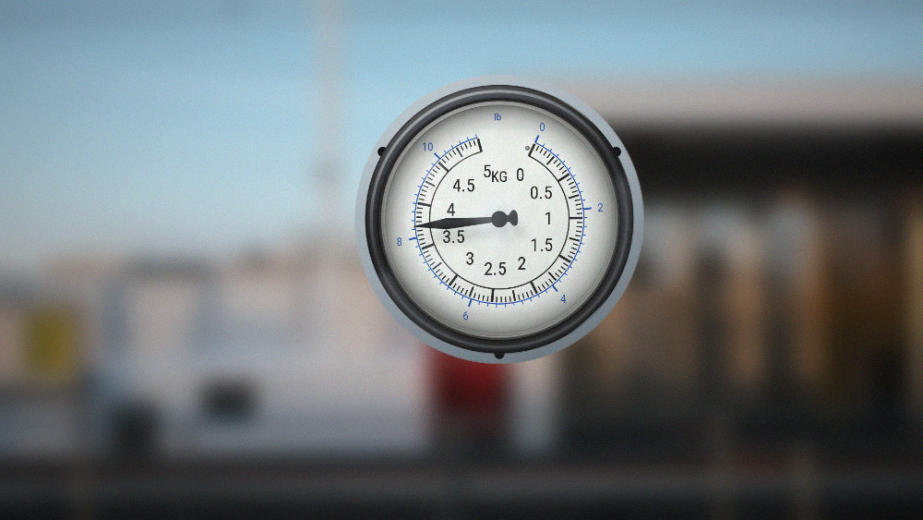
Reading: 3.75kg
